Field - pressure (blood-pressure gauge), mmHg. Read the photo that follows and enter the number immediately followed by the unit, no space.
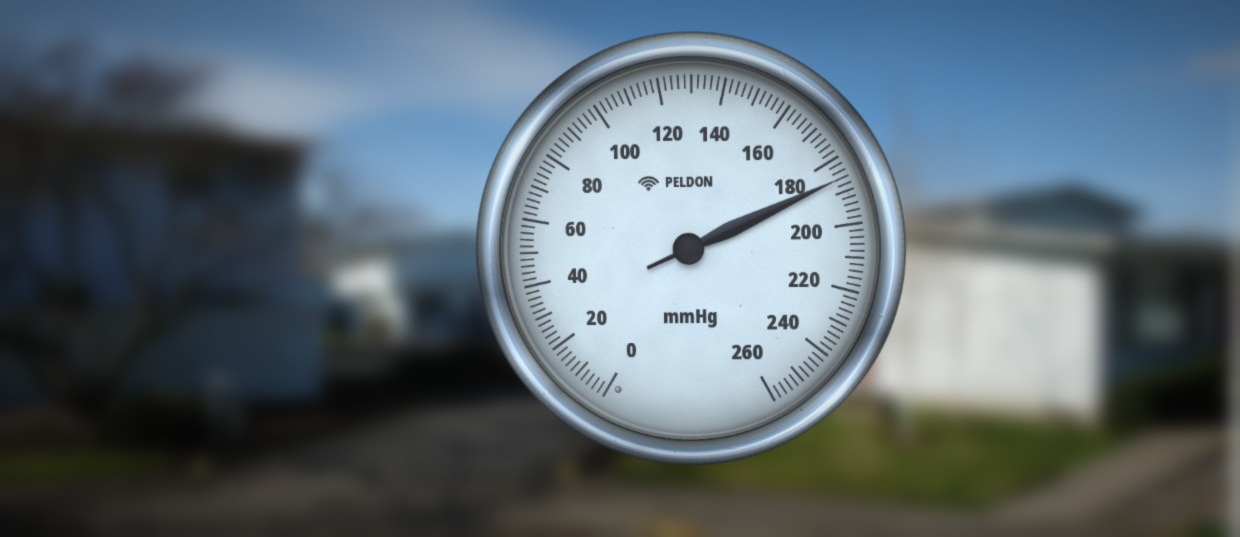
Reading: 186mmHg
